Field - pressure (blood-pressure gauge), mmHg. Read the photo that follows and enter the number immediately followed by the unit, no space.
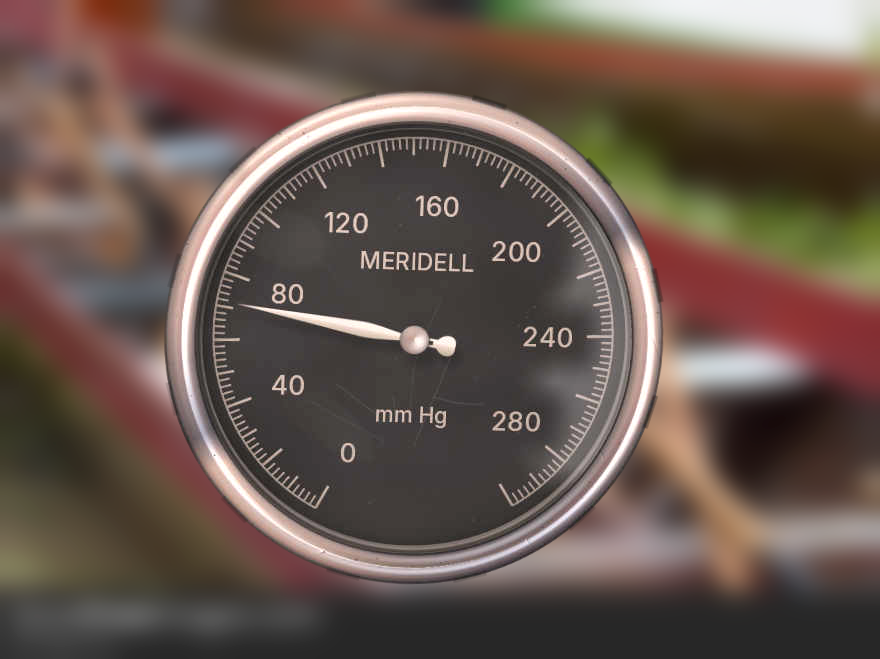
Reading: 72mmHg
